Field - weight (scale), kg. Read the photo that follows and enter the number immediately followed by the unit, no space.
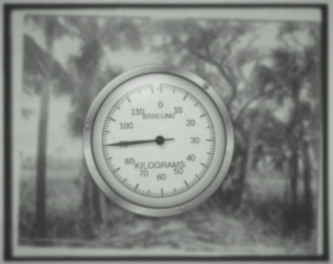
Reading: 90kg
